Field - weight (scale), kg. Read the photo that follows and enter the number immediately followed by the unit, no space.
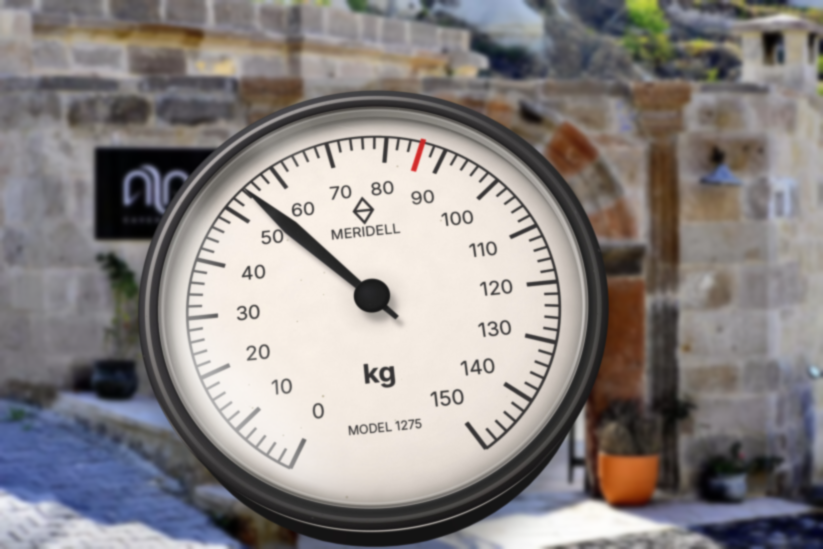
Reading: 54kg
